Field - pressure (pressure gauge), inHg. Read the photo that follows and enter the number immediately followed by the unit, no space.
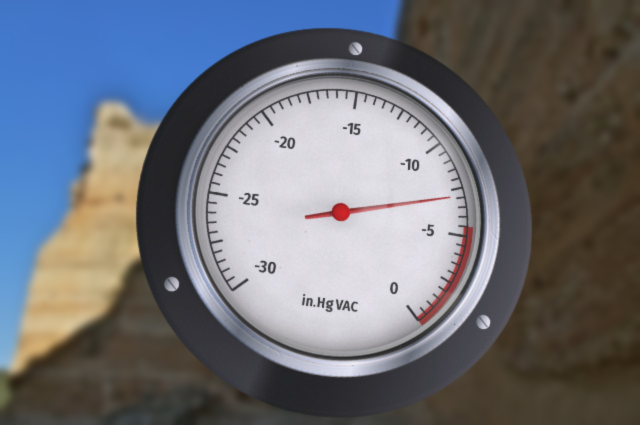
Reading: -7inHg
